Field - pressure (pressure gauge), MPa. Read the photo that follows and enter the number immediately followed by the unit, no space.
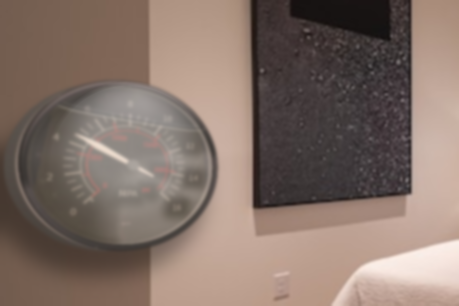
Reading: 4.5MPa
